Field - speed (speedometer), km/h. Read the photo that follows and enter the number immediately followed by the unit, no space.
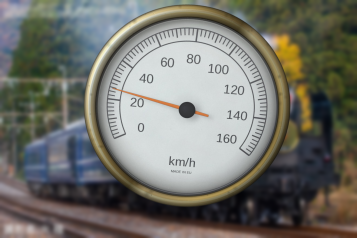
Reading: 26km/h
